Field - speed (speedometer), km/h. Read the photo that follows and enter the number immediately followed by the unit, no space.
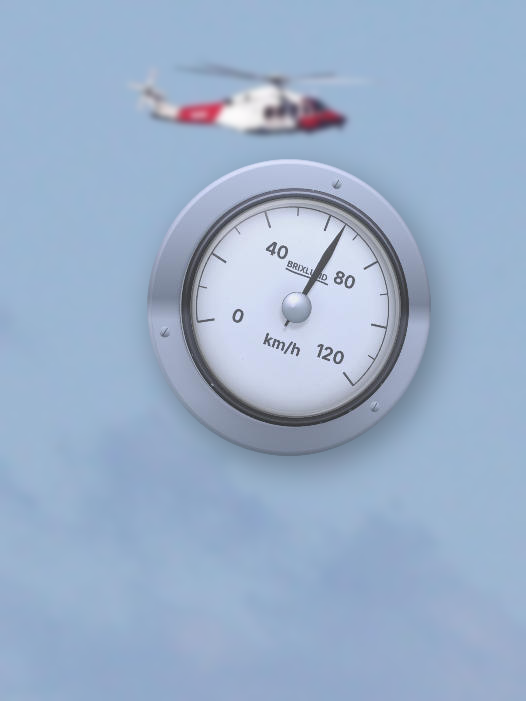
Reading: 65km/h
